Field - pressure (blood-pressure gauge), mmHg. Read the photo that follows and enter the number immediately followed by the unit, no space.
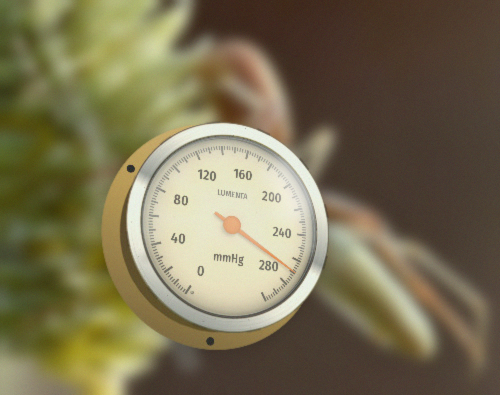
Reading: 270mmHg
